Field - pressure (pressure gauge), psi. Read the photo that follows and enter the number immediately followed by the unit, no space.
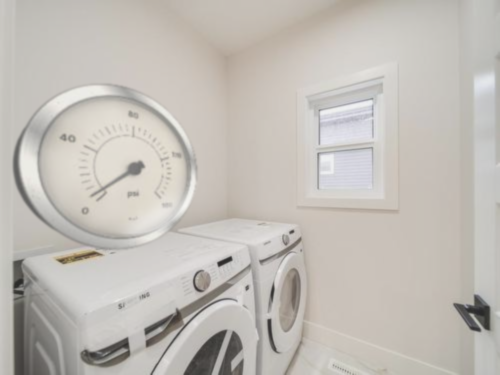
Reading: 5psi
